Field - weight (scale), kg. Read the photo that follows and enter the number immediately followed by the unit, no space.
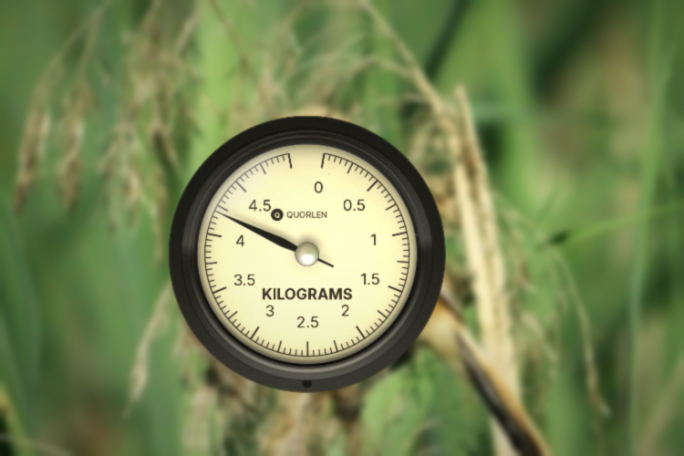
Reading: 4.2kg
